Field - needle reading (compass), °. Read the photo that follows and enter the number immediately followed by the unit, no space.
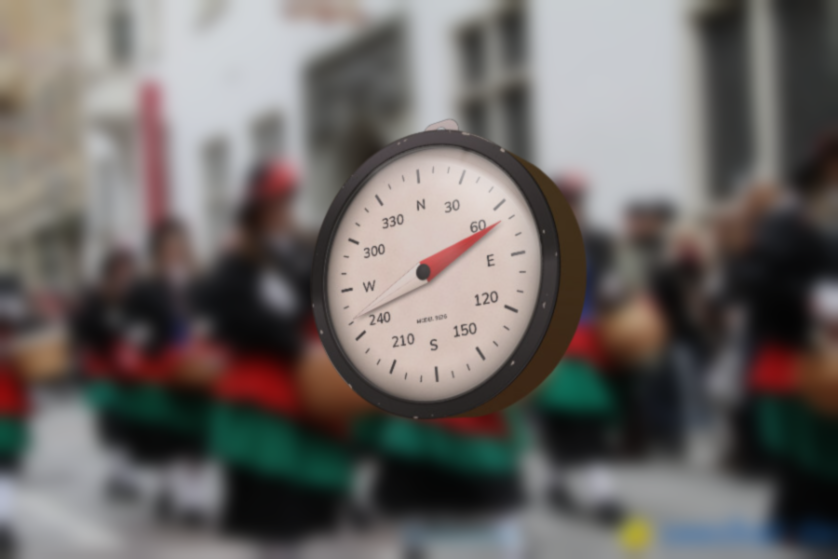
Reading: 70°
